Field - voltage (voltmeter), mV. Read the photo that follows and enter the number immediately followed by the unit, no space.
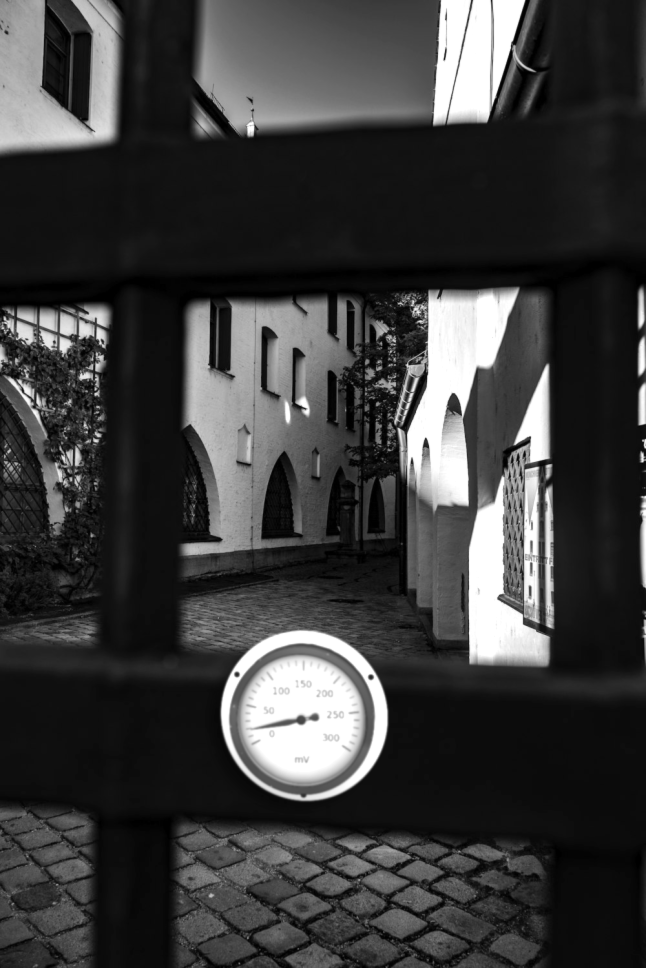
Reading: 20mV
